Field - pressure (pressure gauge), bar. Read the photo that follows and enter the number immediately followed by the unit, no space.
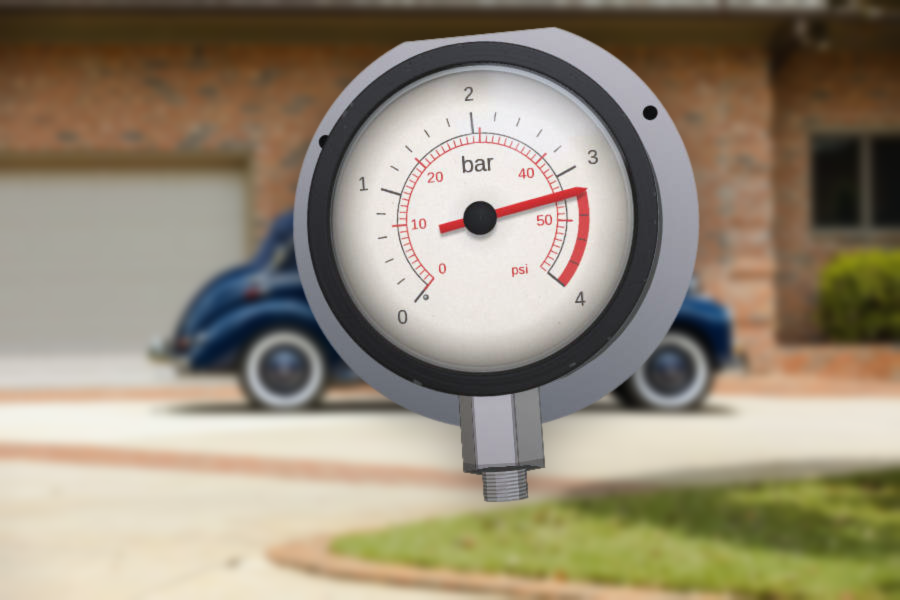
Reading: 3.2bar
